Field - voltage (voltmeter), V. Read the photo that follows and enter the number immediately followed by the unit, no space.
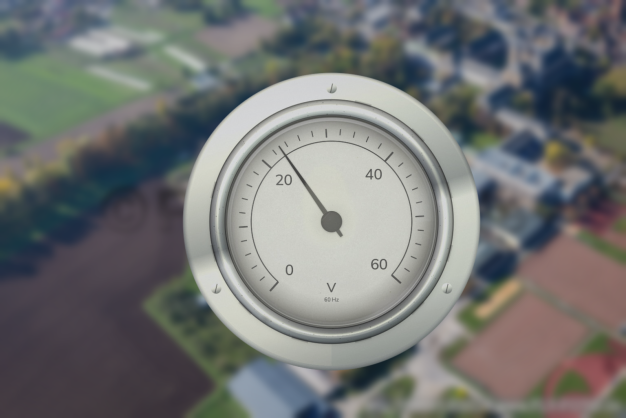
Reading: 23V
